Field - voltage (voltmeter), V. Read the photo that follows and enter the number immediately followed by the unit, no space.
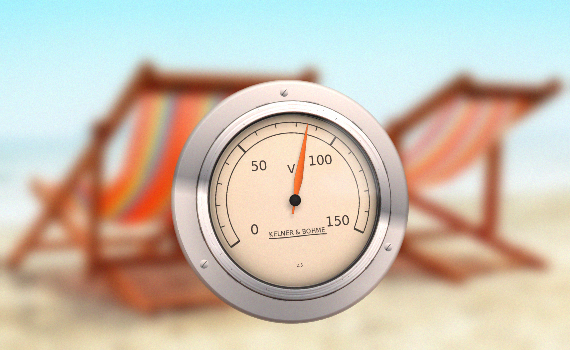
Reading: 85V
